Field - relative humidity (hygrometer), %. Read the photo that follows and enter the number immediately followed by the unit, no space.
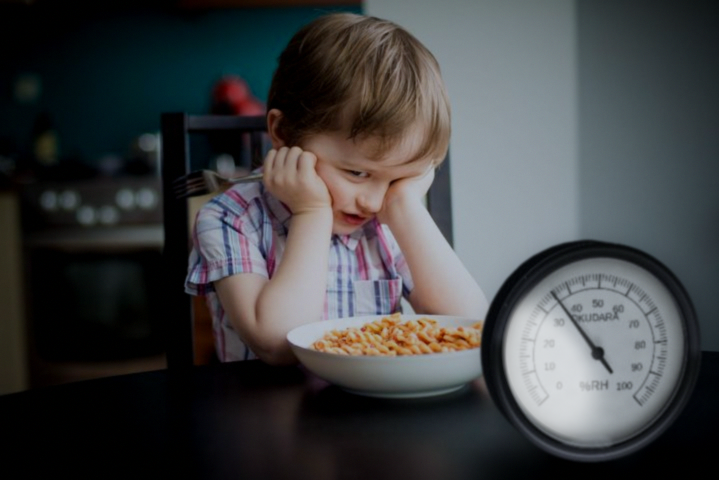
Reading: 35%
